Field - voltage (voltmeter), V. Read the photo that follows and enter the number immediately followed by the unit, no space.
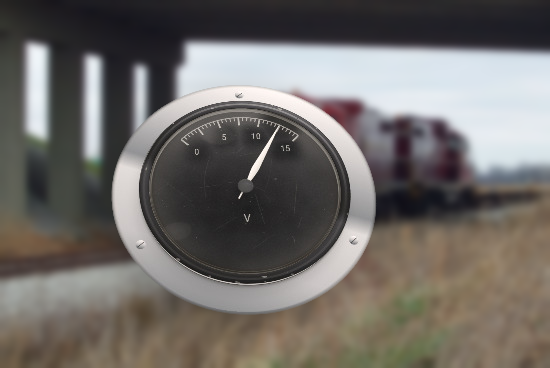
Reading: 12.5V
